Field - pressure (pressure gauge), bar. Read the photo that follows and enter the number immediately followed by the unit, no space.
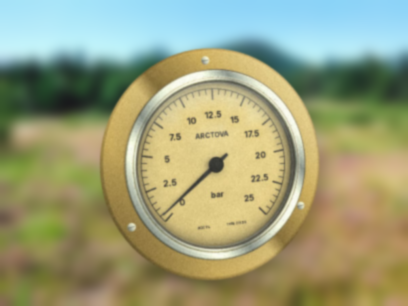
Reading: 0.5bar
